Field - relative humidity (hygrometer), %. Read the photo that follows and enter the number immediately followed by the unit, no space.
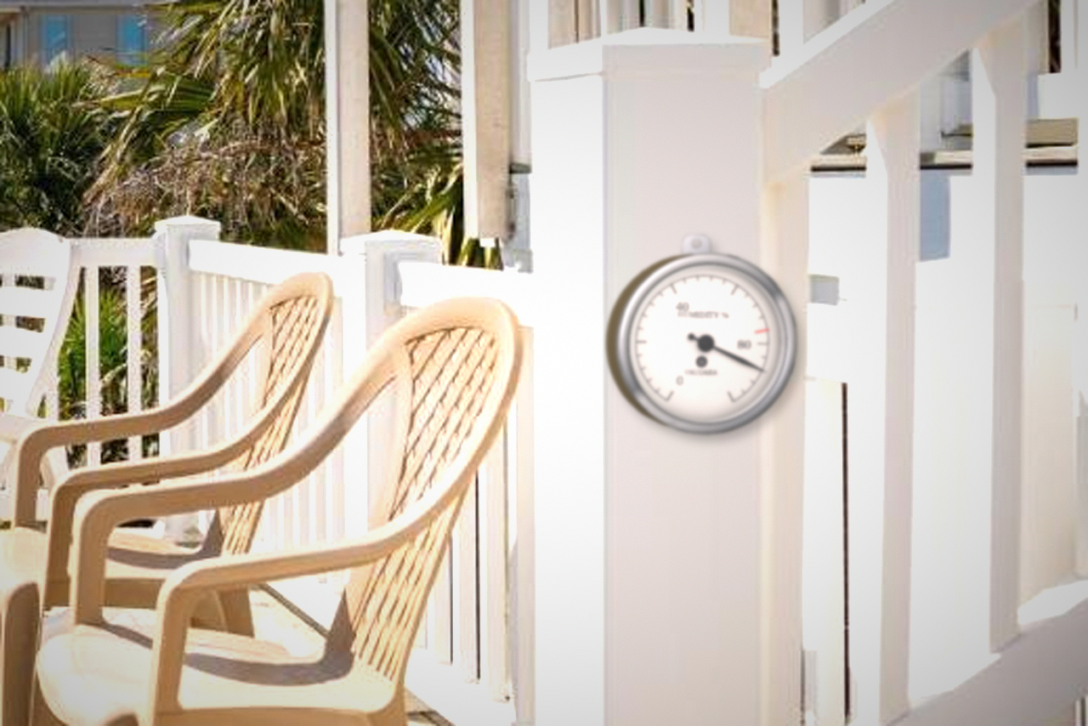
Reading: 88%
